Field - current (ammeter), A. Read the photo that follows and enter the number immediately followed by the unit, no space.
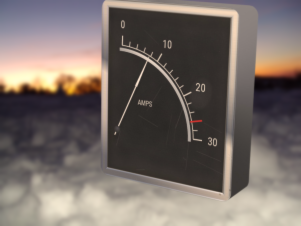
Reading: 8A
